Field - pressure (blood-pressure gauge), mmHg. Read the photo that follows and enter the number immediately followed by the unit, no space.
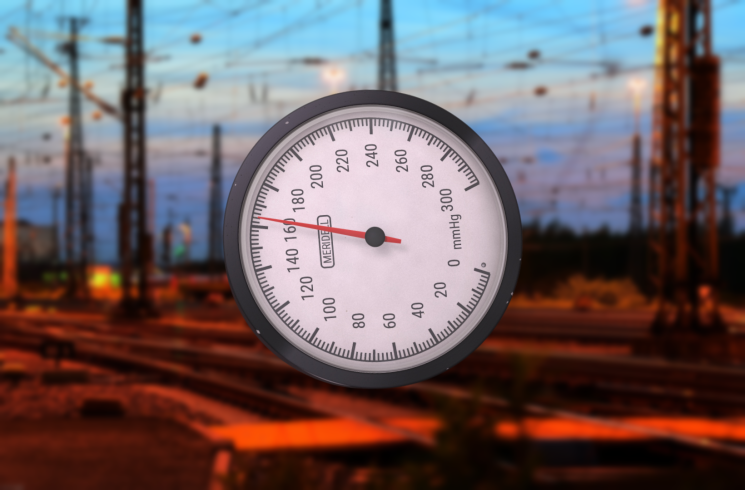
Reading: 164mmHg
